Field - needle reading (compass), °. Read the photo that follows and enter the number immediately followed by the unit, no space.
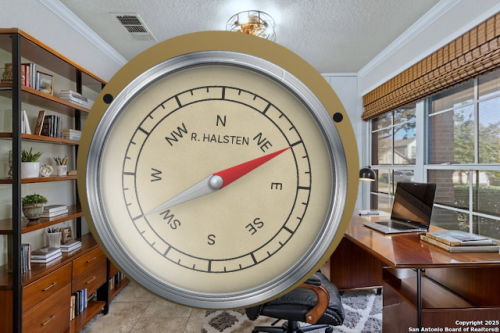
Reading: 60°
